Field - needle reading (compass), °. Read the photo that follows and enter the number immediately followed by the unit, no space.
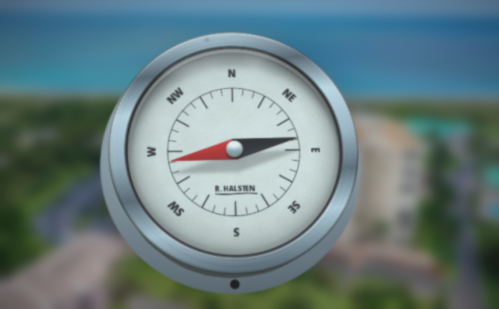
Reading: 260°
